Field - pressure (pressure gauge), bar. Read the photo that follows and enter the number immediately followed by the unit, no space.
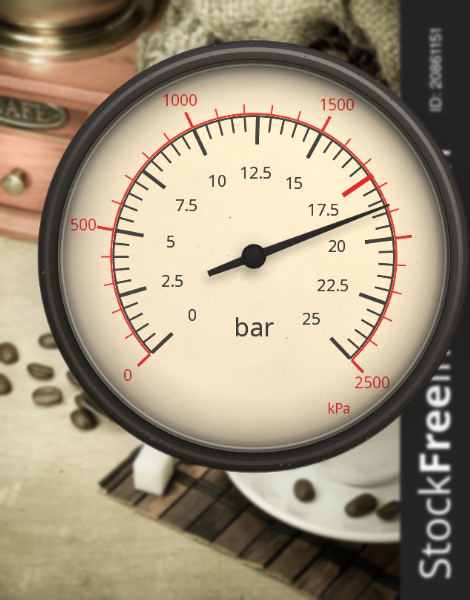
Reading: 18.75bar
